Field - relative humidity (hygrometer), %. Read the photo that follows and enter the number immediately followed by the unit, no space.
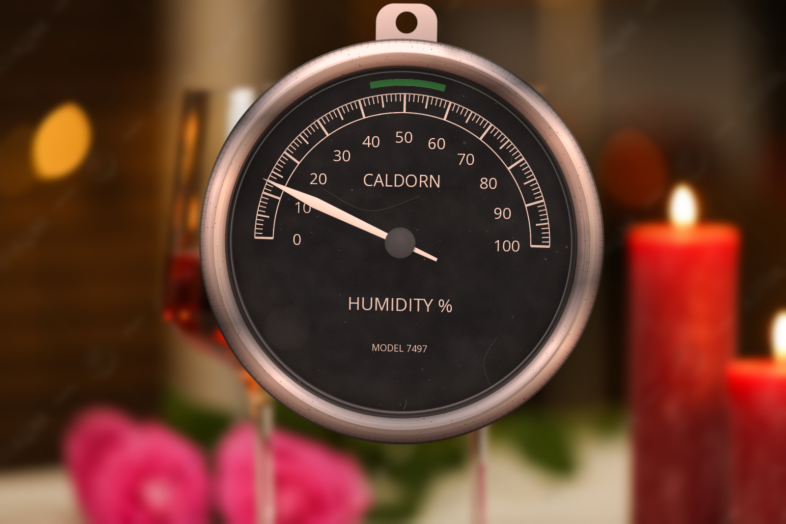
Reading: 13%
